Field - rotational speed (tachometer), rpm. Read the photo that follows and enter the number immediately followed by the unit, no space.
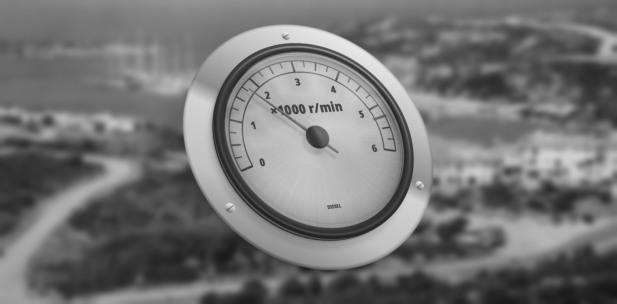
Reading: 1750rpm
